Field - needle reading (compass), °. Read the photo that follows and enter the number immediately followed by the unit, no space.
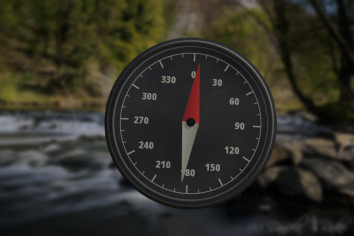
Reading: 5°
